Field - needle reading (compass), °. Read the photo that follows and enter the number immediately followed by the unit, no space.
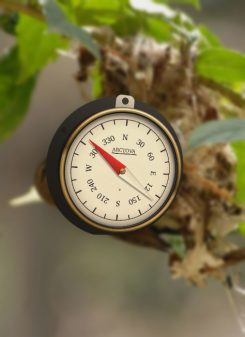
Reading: 307.5°
